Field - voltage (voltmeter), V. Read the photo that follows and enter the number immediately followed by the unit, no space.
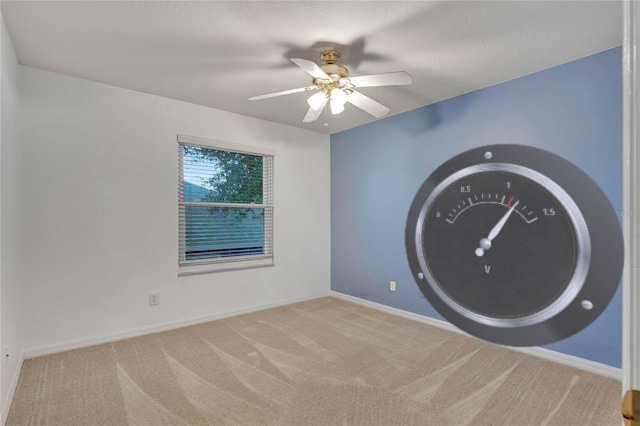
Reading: 1.2V
